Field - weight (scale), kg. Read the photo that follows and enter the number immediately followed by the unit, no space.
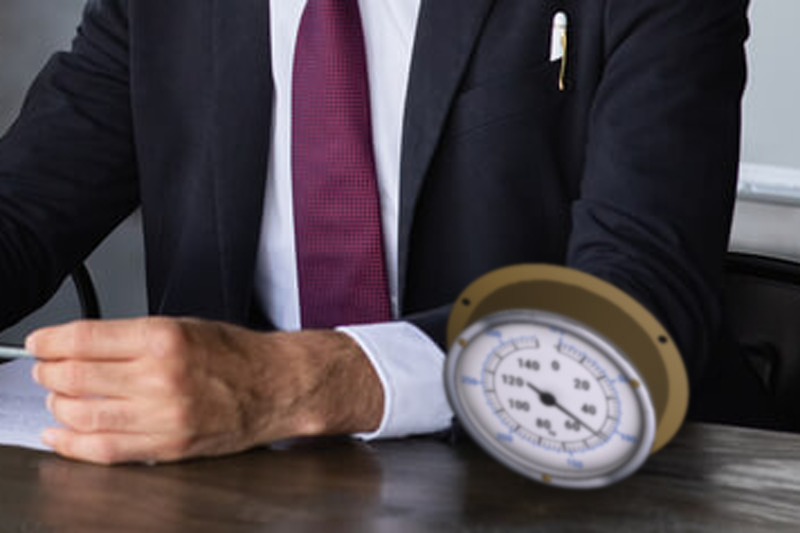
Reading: 50kg
